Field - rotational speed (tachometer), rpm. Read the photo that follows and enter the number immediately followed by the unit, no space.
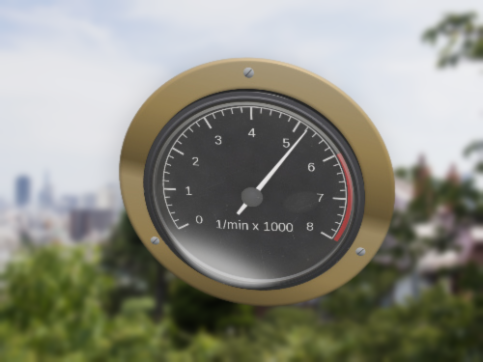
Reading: 5200rpm
